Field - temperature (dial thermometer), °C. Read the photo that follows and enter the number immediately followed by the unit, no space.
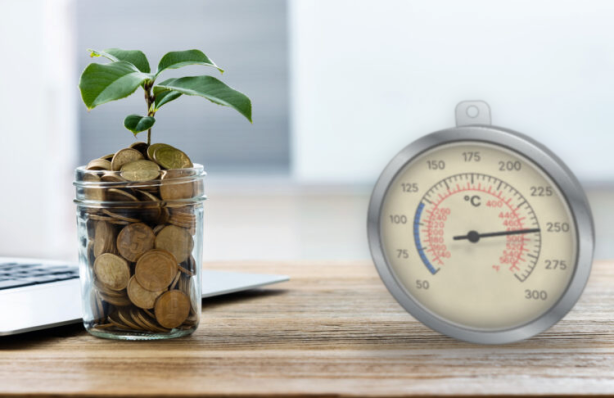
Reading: 250°C
